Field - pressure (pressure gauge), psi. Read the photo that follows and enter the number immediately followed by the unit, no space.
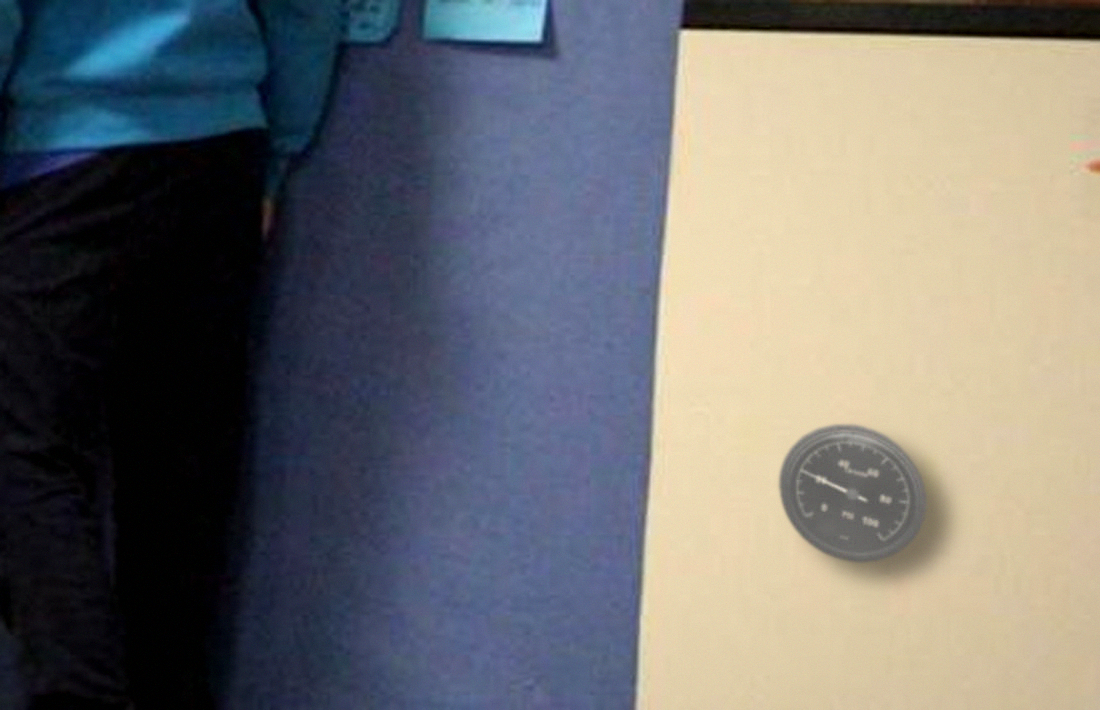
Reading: 20psi
